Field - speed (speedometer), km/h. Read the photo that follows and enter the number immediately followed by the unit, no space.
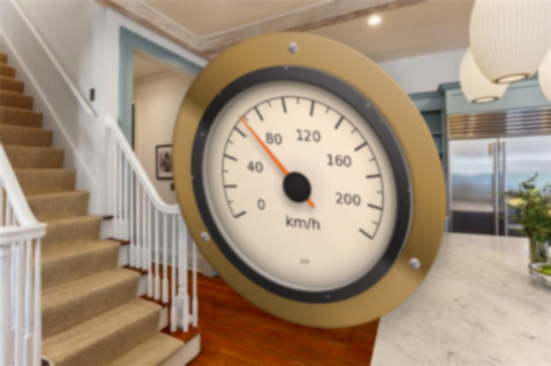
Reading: 70km/h
